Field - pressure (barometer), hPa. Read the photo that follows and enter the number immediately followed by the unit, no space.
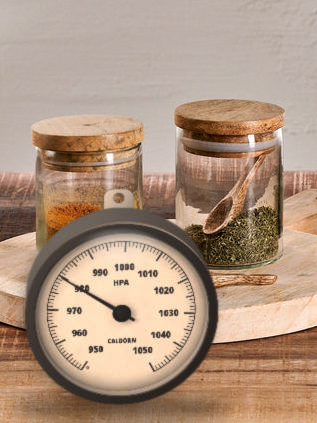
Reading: 980hPa
